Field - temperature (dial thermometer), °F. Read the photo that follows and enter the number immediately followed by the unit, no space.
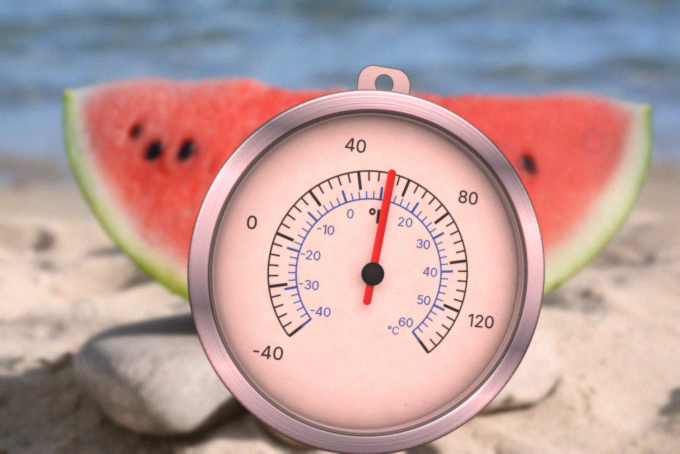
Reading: 52°F
